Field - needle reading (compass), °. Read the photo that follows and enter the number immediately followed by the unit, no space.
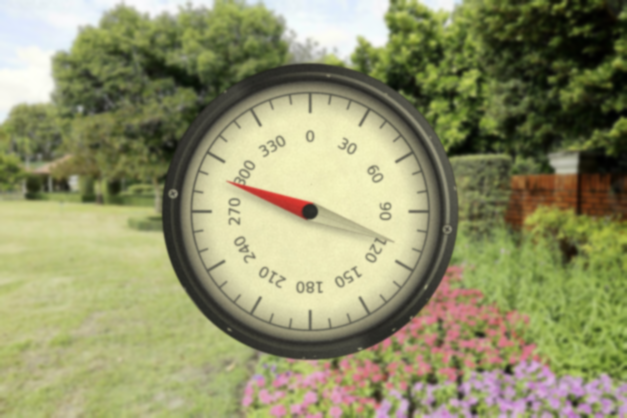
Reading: 290°
